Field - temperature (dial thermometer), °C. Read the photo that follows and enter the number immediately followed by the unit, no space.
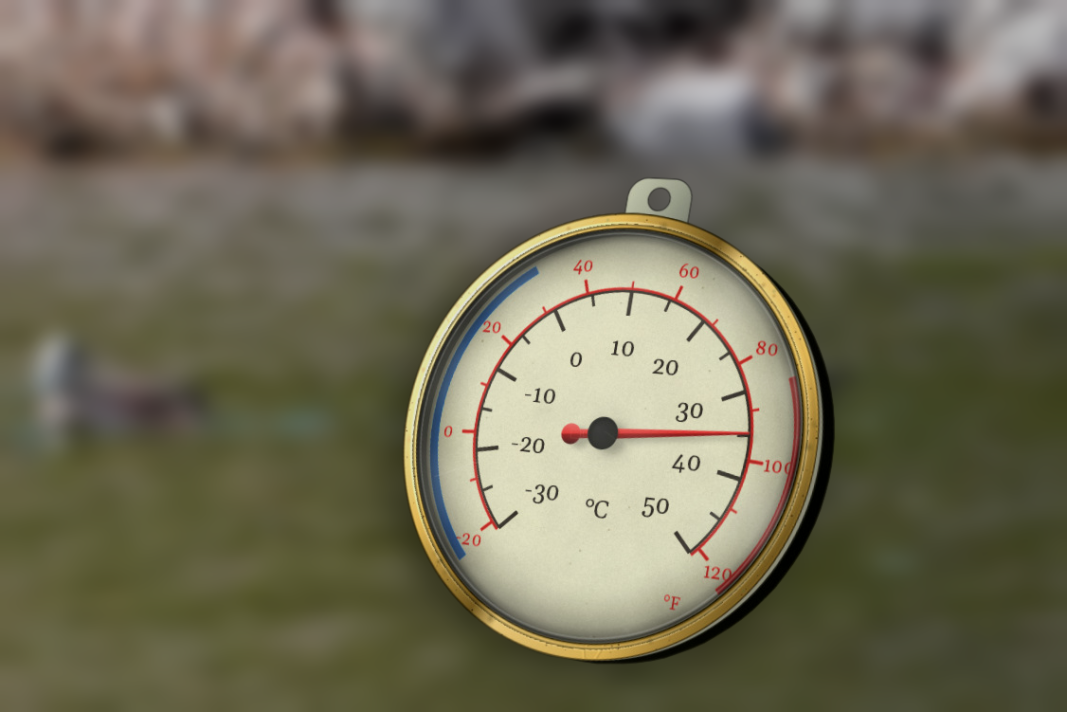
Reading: 35°C
